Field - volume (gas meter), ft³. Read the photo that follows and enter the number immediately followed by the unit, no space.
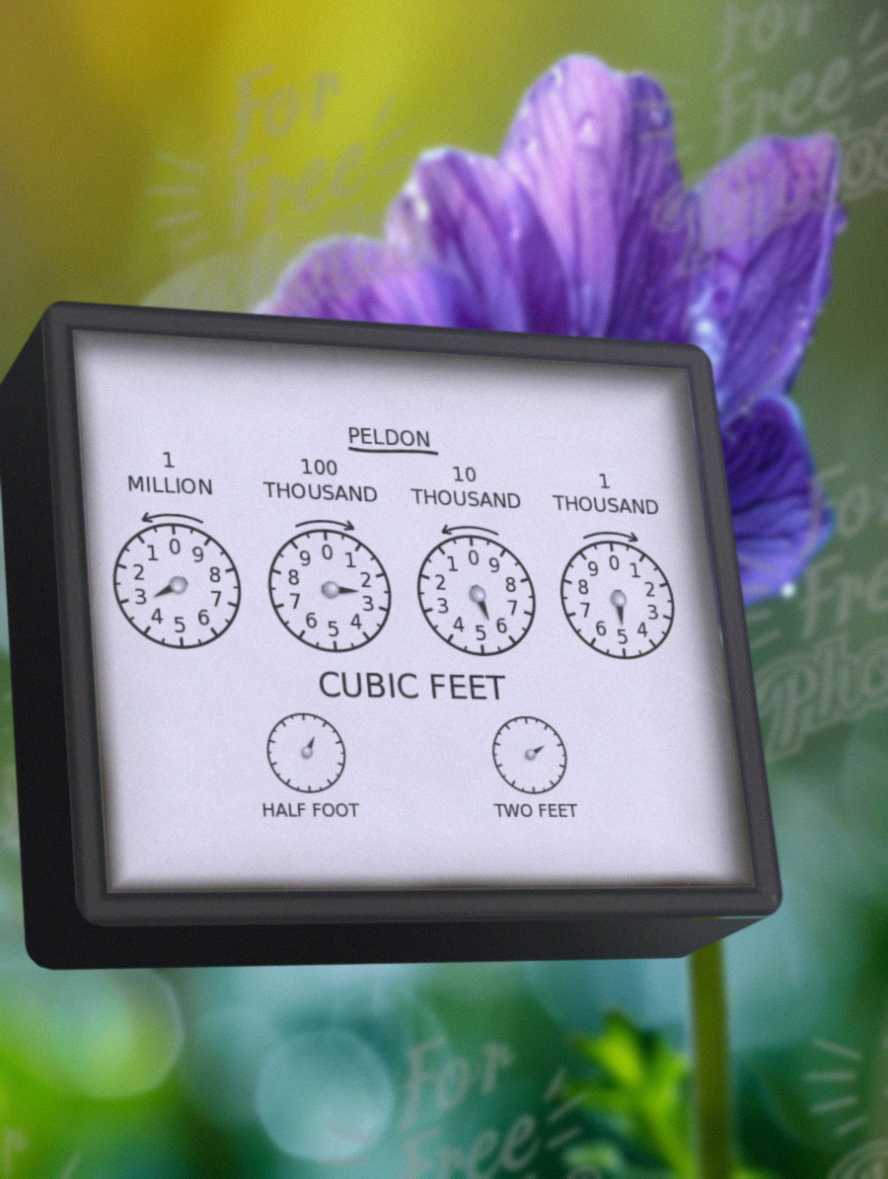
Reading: 325500ft³
